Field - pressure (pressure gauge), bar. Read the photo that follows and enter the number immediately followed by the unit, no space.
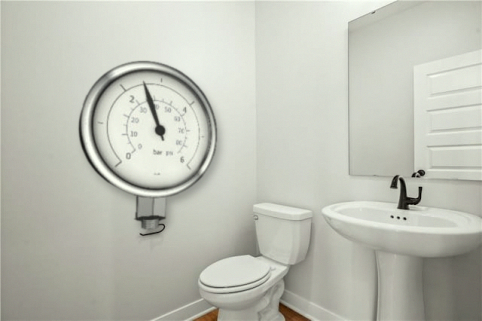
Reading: 2.5bar
